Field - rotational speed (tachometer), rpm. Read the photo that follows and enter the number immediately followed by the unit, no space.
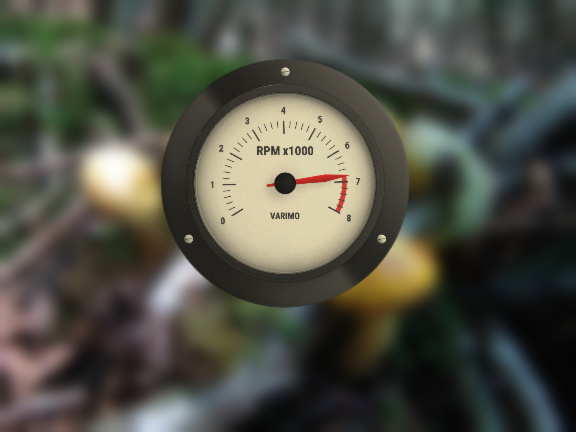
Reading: 6800rpm
